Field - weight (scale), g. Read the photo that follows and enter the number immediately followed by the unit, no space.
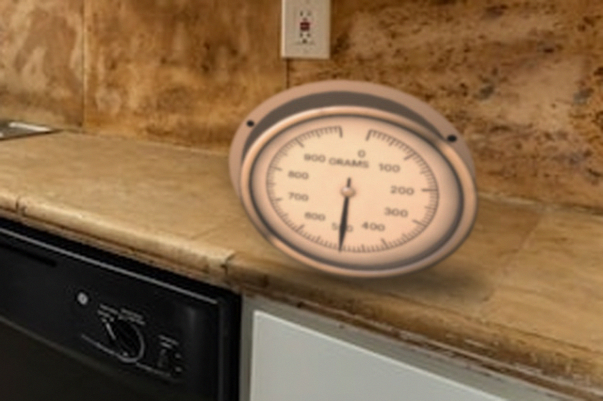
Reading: 500g
